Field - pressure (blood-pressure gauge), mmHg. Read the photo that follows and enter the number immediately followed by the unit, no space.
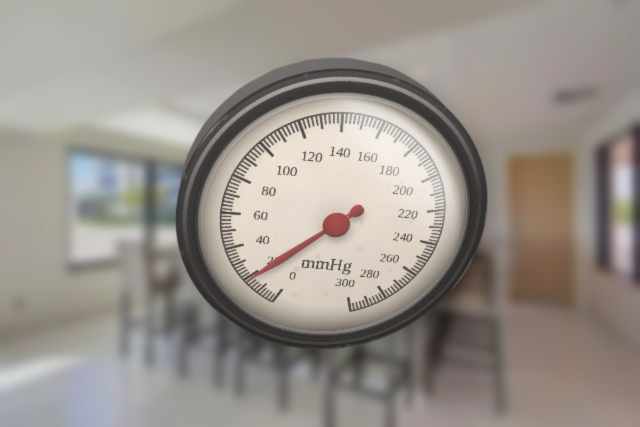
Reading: 20mmHg
